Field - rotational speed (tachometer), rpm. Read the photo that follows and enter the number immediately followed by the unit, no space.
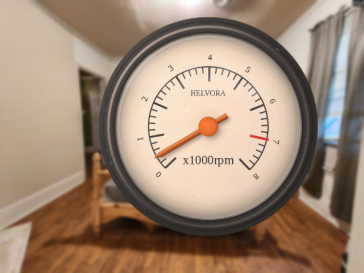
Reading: 400rpm
